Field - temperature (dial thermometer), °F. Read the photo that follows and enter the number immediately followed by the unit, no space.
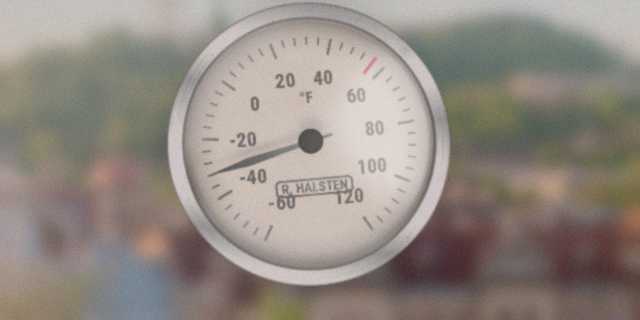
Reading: -32°F
